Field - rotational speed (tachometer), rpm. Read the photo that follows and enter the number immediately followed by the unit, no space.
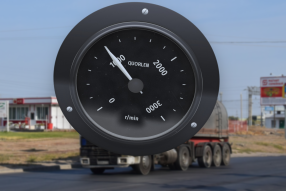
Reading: 1000rpm
